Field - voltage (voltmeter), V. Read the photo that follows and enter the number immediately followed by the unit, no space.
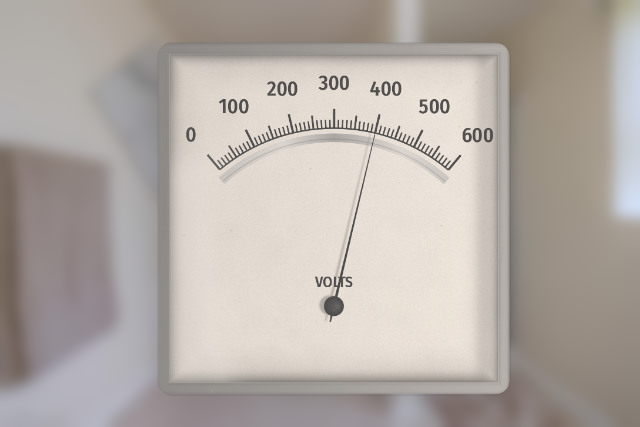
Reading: 400V
